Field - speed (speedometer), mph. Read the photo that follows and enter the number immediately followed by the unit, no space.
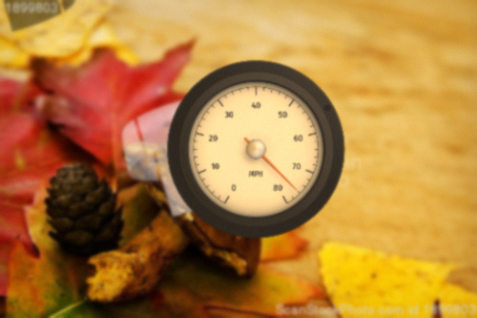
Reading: 76mph
